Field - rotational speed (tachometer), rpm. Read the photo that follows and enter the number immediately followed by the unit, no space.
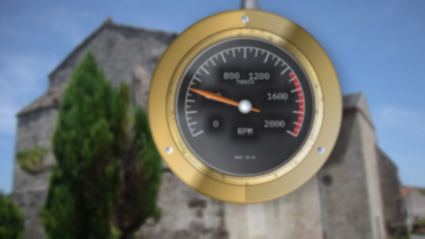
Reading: 400rpm
